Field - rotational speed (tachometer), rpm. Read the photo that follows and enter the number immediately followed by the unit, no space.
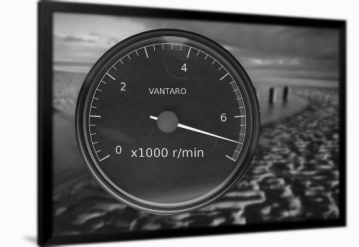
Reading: 6600rpm
